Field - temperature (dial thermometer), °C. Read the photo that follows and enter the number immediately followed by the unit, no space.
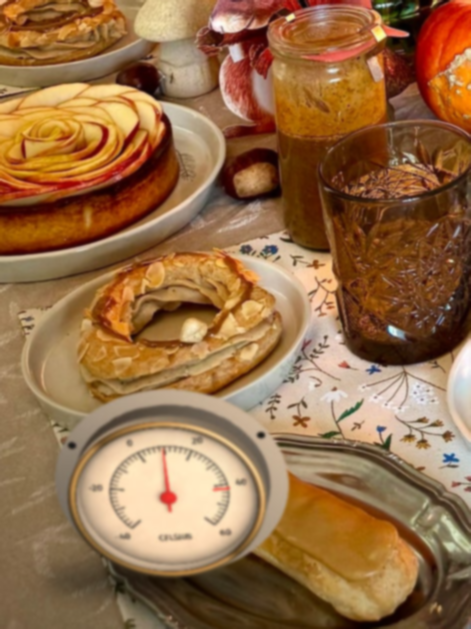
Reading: 10°C
